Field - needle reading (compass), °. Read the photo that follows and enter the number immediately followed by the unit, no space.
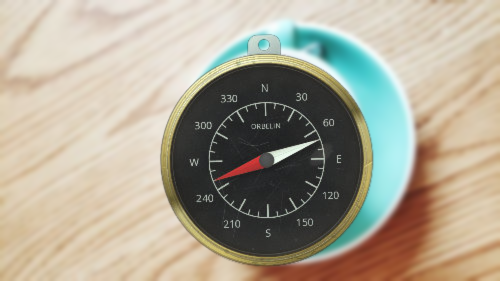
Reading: 250°
